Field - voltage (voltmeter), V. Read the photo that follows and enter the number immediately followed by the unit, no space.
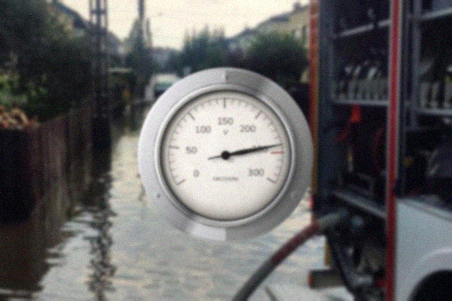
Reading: 250V
